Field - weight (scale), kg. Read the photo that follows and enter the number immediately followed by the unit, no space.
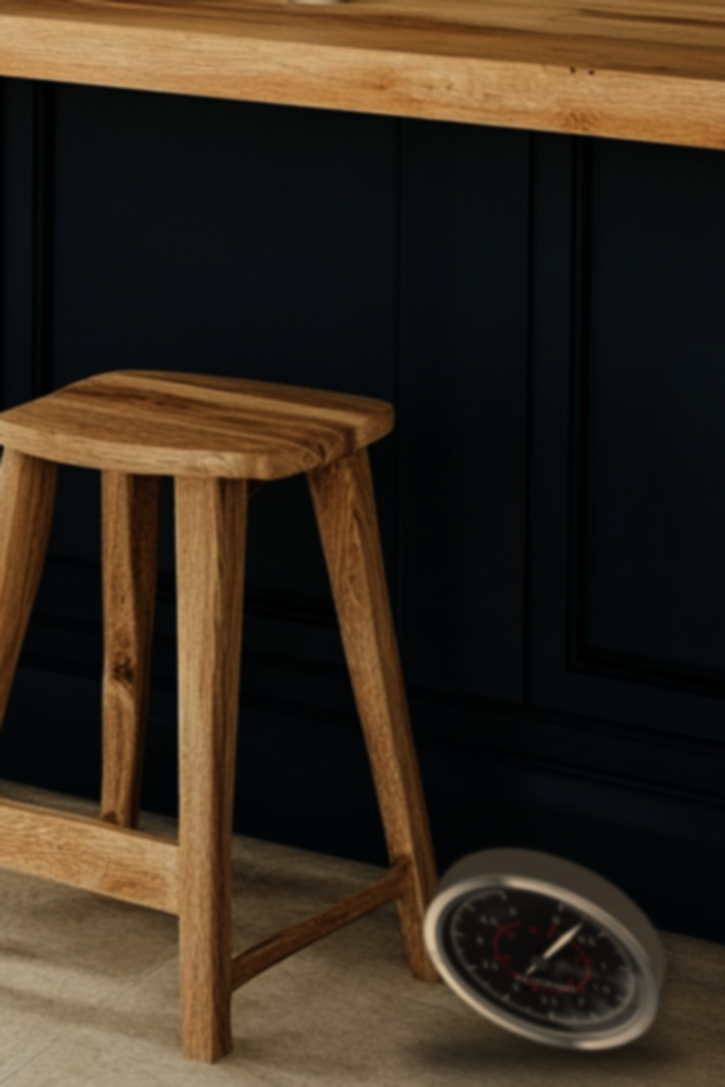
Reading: 0.25kg
